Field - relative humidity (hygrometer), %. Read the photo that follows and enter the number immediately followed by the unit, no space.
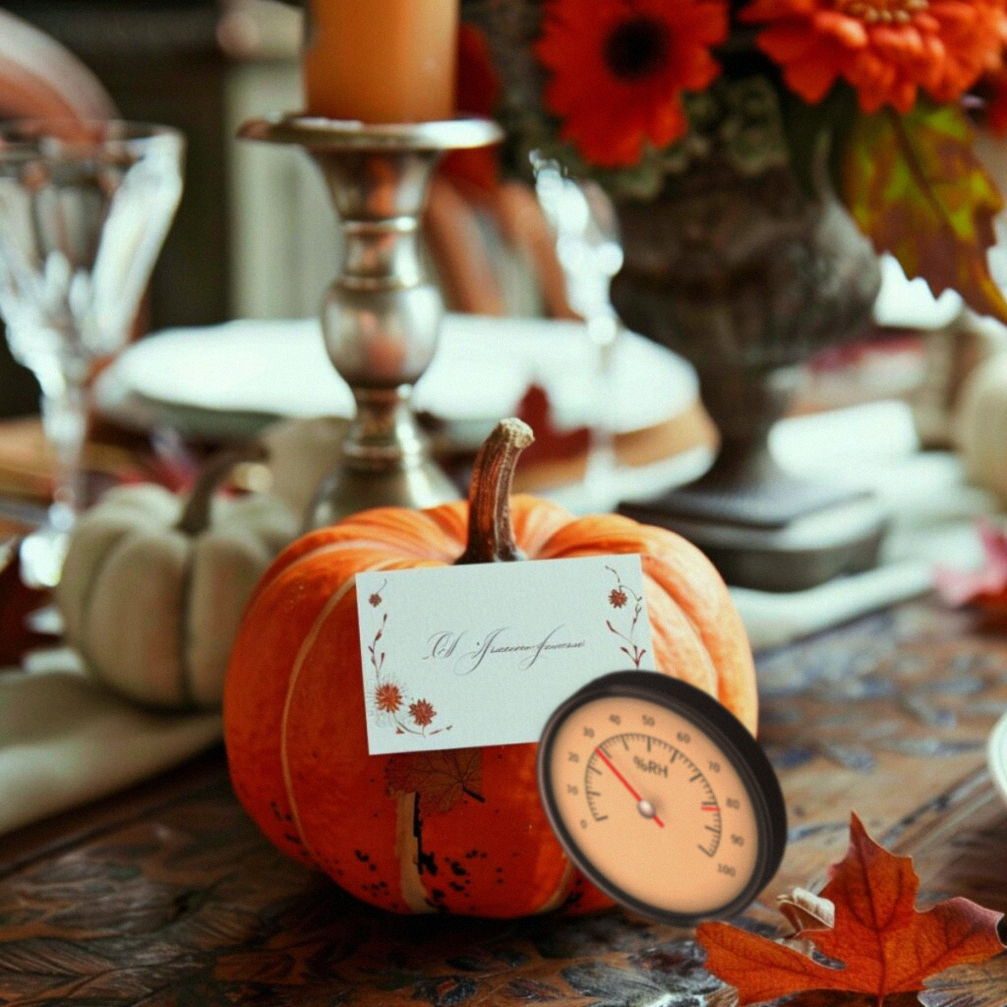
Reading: 30%
